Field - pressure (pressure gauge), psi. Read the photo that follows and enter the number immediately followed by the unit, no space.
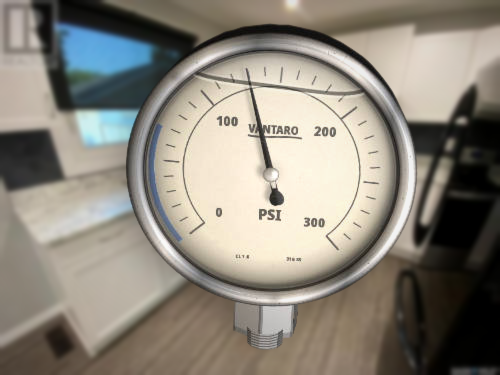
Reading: 130psi
